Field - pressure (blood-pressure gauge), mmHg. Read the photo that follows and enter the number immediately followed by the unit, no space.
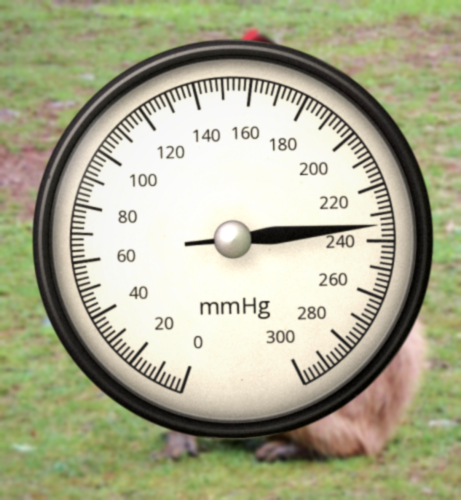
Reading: 234mmHg
